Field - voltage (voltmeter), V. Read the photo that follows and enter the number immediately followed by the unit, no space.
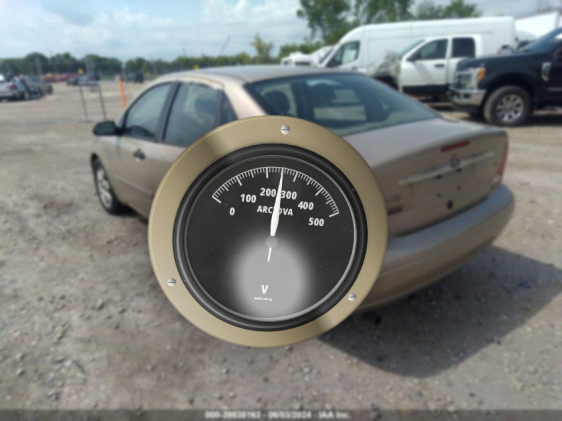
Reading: 250V
